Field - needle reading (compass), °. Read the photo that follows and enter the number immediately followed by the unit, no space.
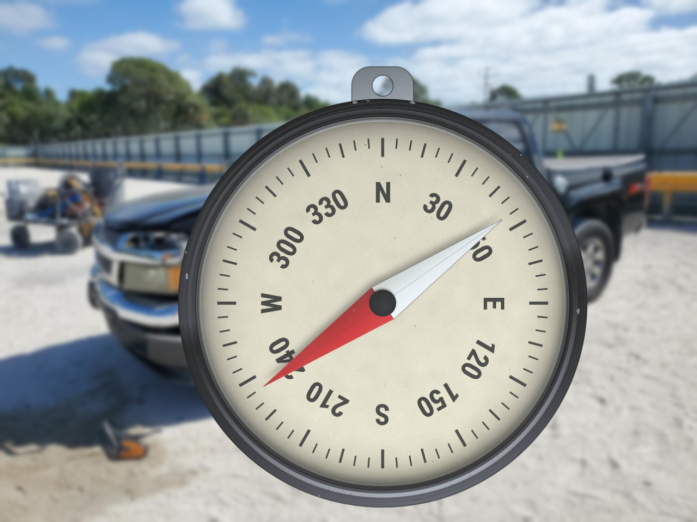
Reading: 235°
